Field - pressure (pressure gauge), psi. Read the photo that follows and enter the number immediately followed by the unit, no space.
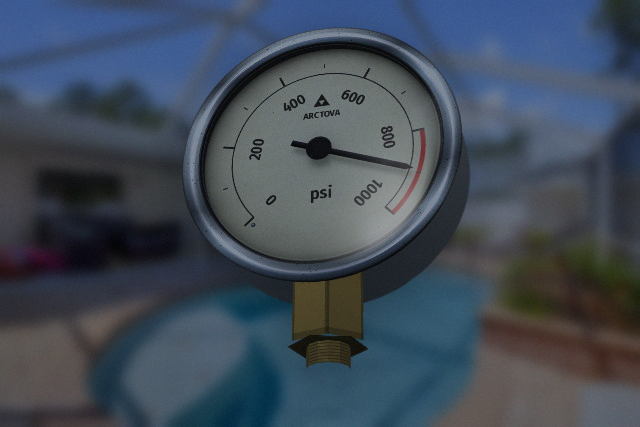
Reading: 900psi
